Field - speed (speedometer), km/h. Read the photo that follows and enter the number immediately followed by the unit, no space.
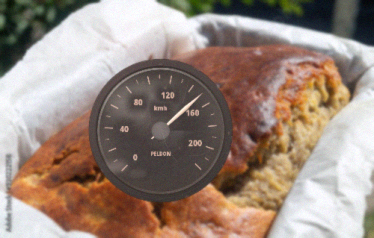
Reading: 150km/h
